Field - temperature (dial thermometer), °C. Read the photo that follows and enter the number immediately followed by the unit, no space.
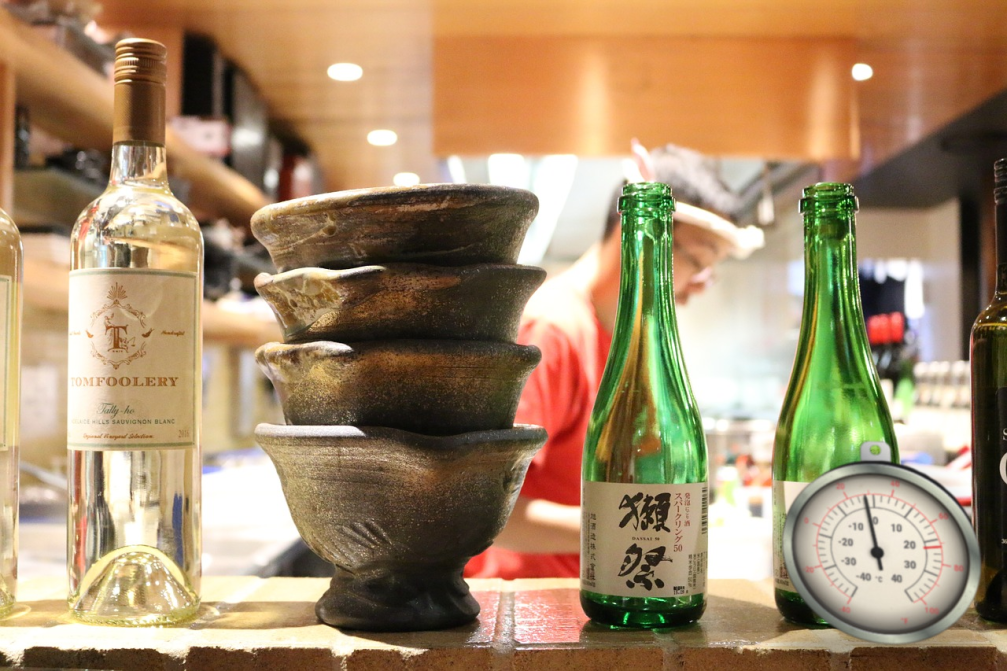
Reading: -2°C
